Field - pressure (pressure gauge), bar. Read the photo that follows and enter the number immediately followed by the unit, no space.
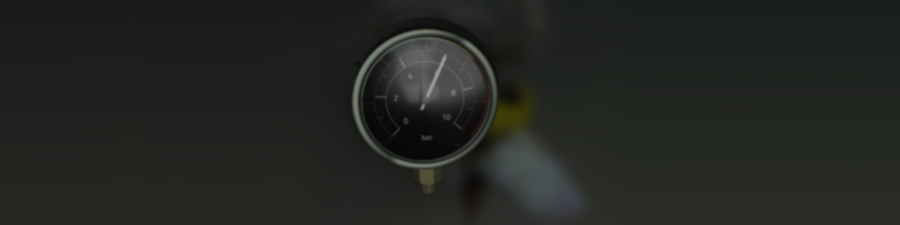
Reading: 6bar
